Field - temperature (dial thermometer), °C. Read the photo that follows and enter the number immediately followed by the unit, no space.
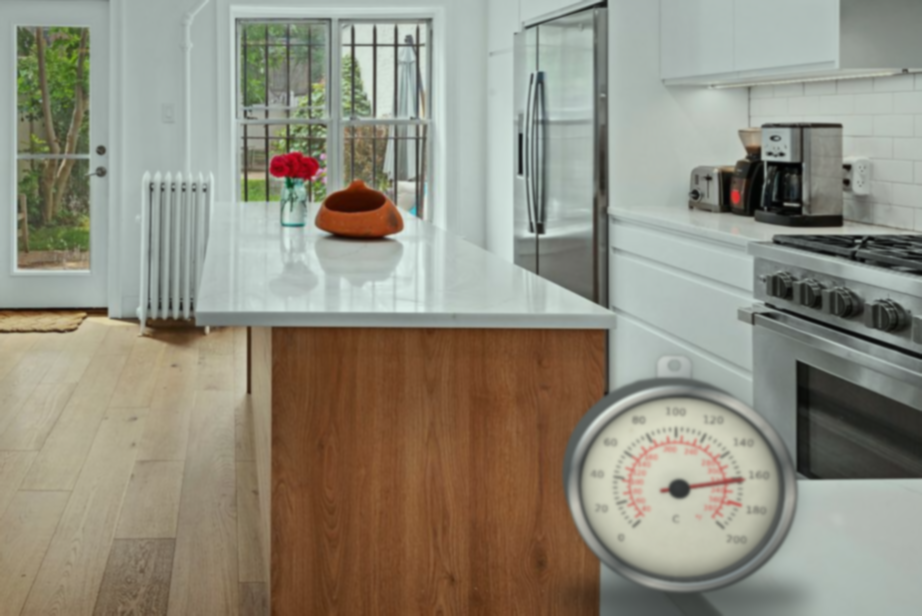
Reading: 160°C
